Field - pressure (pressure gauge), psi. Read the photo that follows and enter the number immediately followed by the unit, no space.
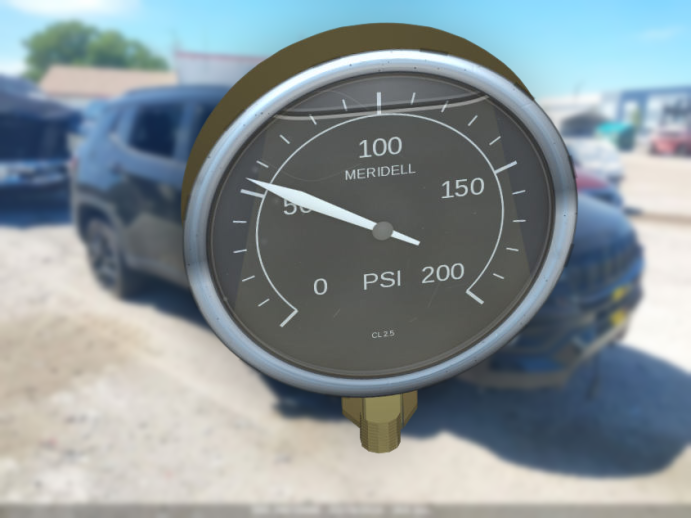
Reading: 55psi
